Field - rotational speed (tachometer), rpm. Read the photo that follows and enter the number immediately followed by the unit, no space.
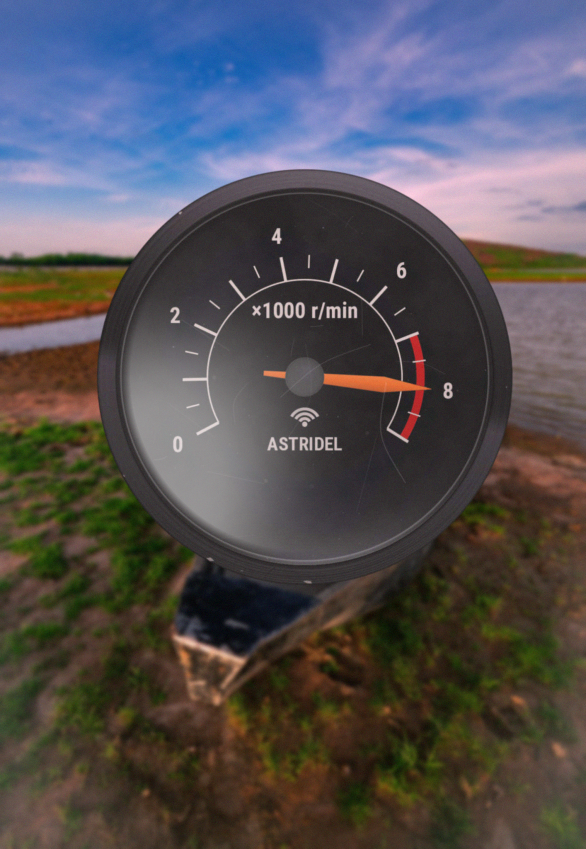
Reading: 8000rpm
